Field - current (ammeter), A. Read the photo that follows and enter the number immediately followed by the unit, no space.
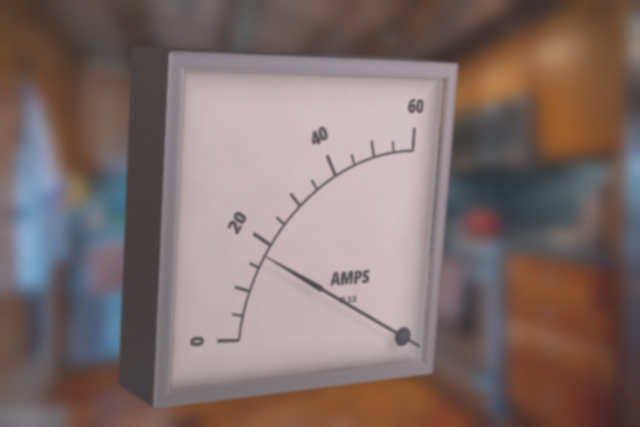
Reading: 17.5A
